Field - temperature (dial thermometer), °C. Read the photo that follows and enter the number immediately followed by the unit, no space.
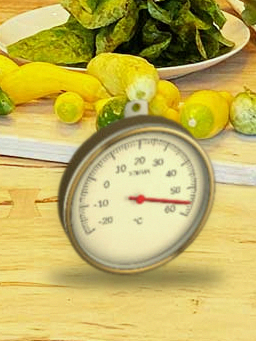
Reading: 55°C
